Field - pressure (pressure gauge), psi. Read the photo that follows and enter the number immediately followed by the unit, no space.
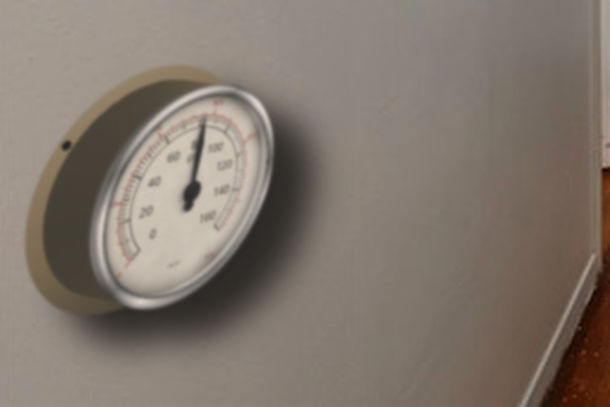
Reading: 80psi
